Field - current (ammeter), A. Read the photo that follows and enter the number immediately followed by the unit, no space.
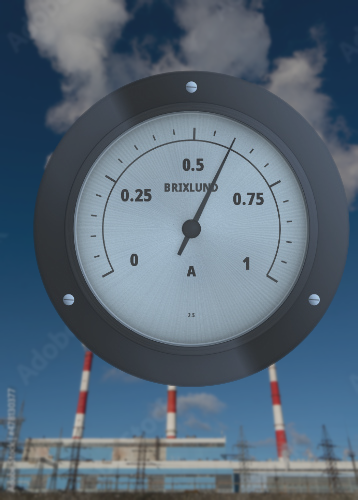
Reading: 0.6A
